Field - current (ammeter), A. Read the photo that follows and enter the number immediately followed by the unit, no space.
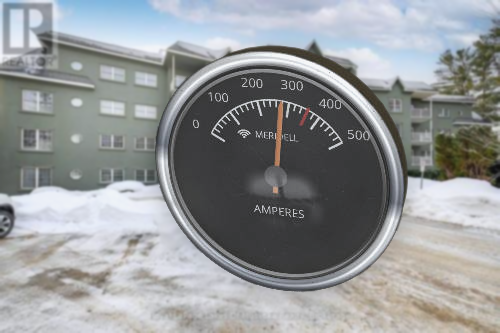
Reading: 280A
